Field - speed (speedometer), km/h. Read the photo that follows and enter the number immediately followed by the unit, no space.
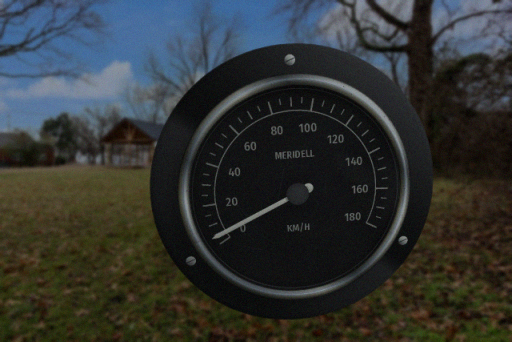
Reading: 5km/h
